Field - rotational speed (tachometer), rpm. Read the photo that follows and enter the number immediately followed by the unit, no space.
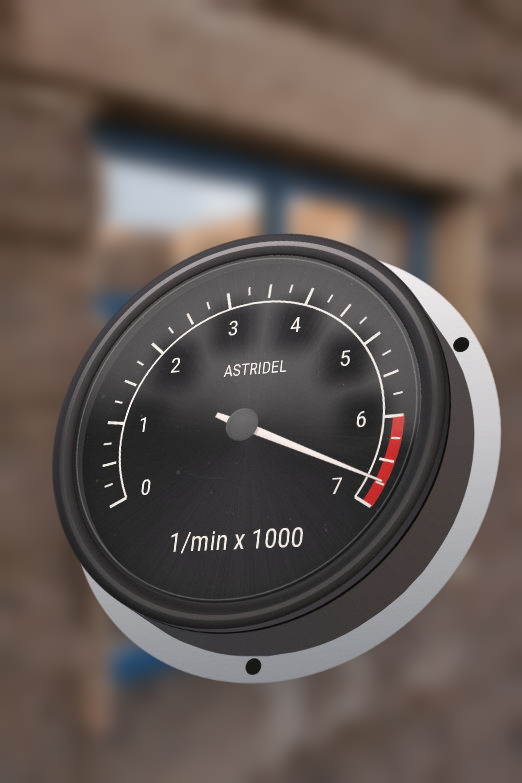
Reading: 6750rpm
